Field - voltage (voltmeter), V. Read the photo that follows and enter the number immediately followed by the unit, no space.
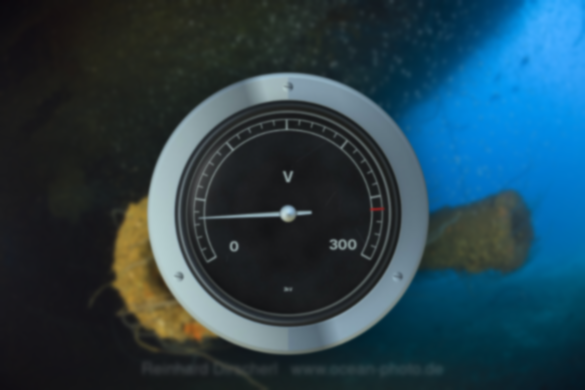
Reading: 35V
